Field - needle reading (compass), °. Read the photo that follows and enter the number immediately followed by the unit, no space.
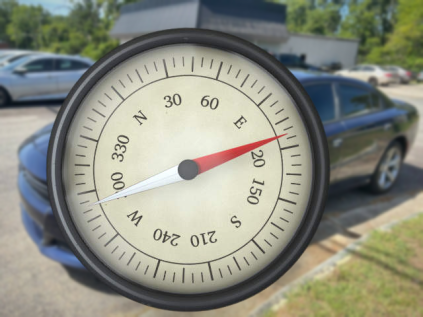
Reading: 112.5°
